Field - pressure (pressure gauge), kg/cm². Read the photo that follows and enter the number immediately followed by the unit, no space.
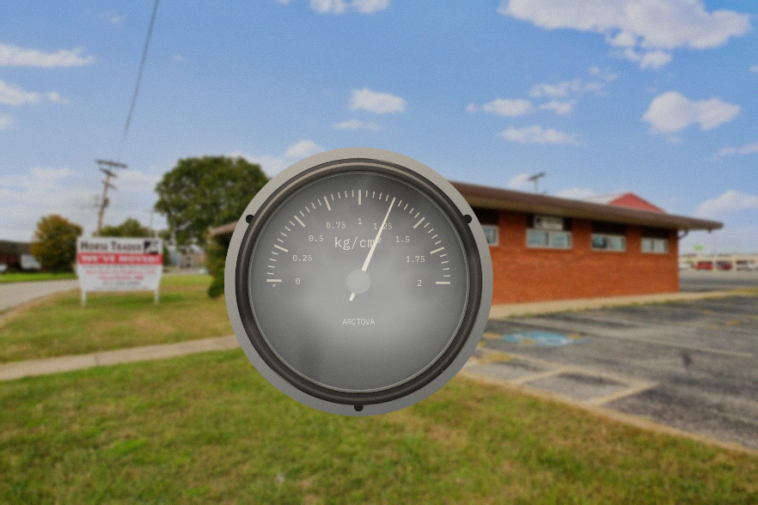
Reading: 1.25kg/cm²
